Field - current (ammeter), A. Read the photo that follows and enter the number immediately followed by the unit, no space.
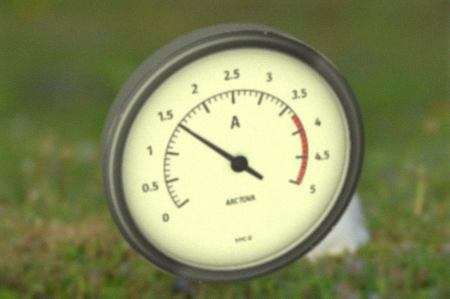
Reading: 1.5A
